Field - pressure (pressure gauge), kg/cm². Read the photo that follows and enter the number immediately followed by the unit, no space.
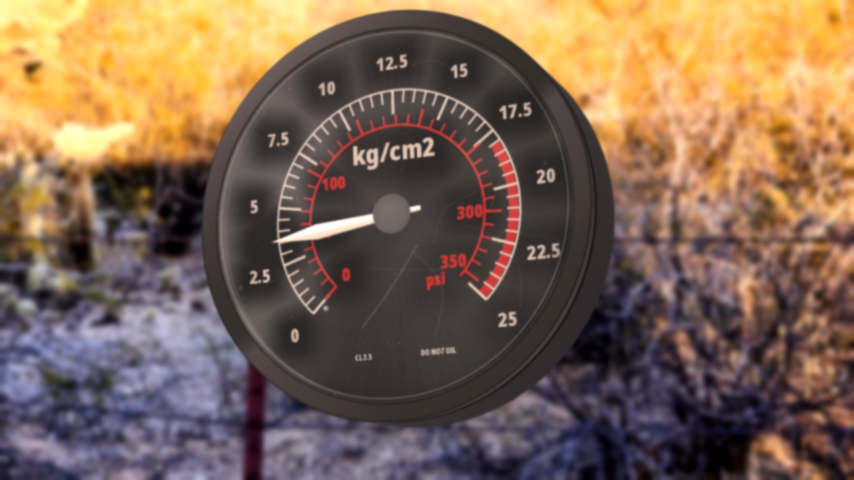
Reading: 3.5kg/cm²
